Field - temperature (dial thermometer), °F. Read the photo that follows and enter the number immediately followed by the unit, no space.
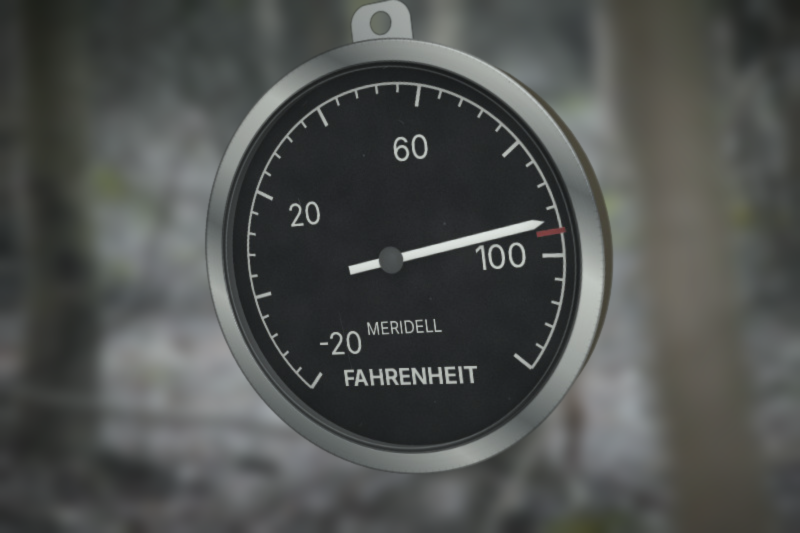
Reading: 94°F
